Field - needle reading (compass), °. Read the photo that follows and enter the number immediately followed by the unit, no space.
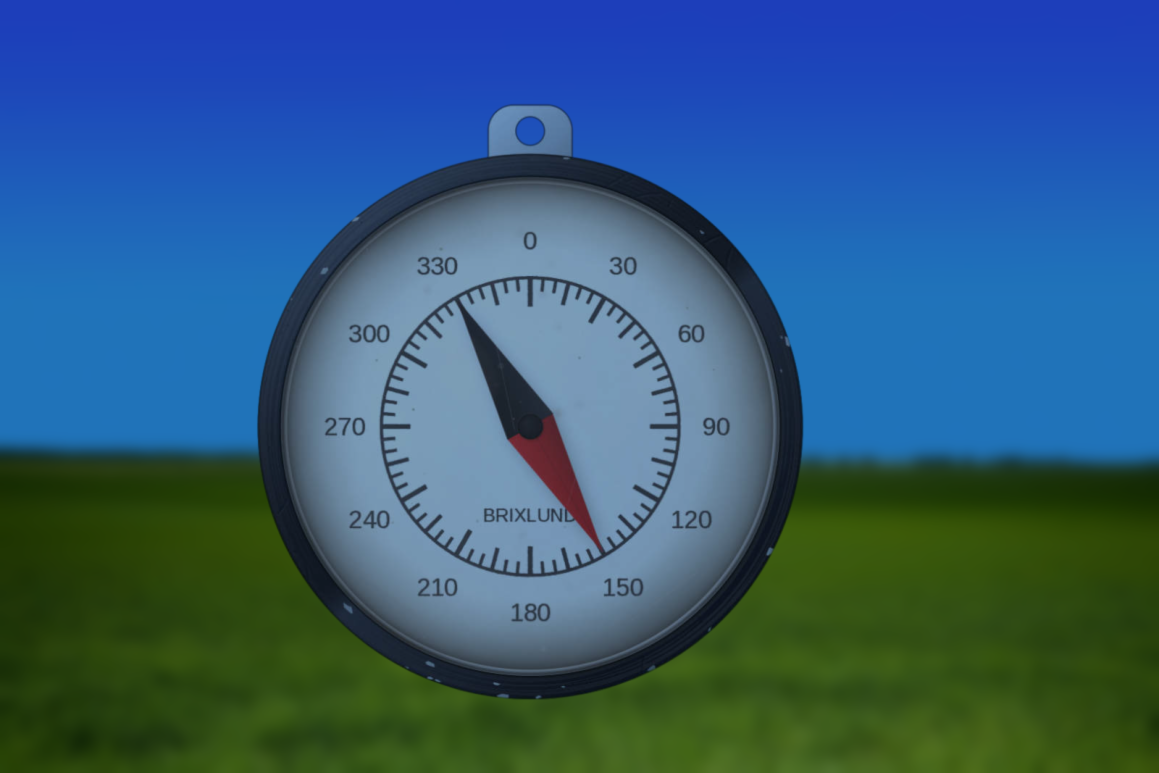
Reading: 150°
